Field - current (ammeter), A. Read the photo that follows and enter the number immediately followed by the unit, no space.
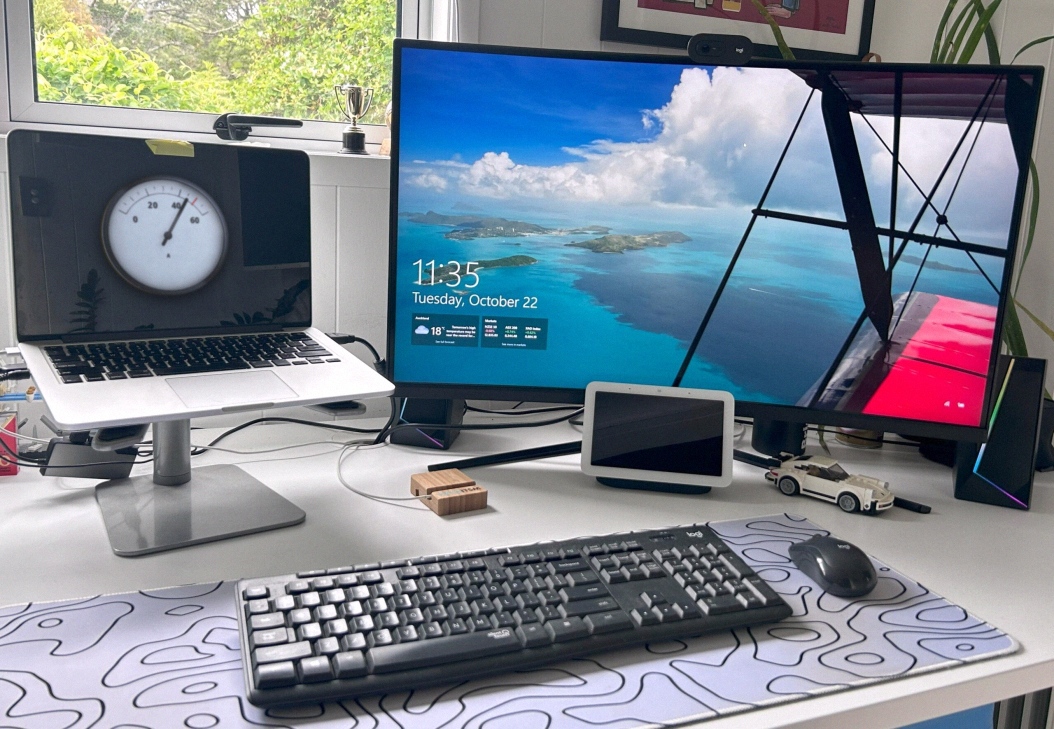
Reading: 45A
